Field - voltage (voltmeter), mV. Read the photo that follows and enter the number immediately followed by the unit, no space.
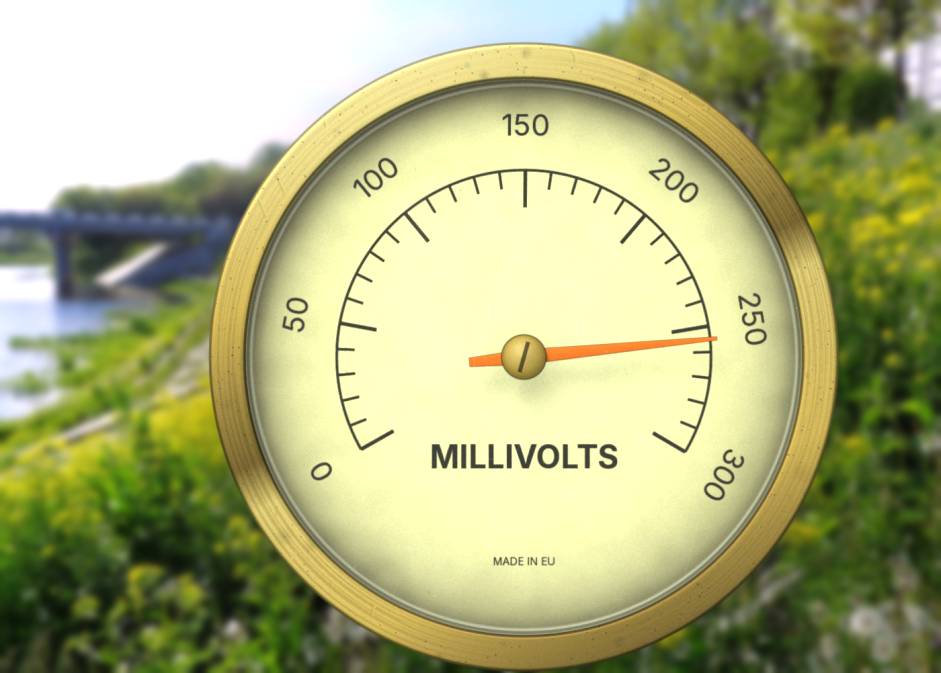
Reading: 255mV
